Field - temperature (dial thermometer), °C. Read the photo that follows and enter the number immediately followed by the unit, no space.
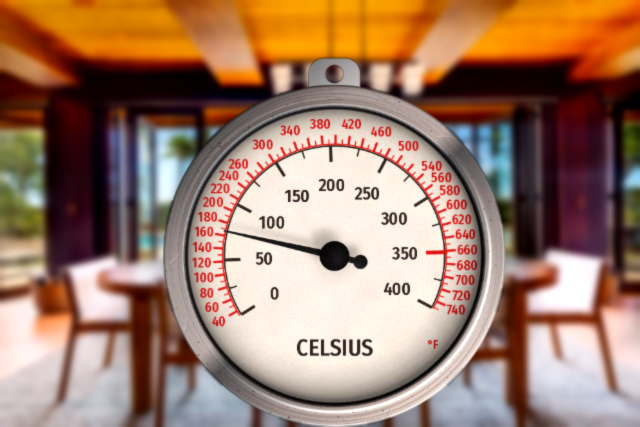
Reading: 75°C
